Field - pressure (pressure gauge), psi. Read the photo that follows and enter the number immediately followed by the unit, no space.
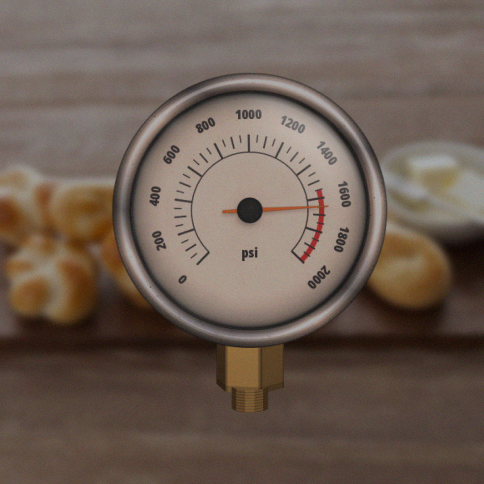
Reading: 1650psi
